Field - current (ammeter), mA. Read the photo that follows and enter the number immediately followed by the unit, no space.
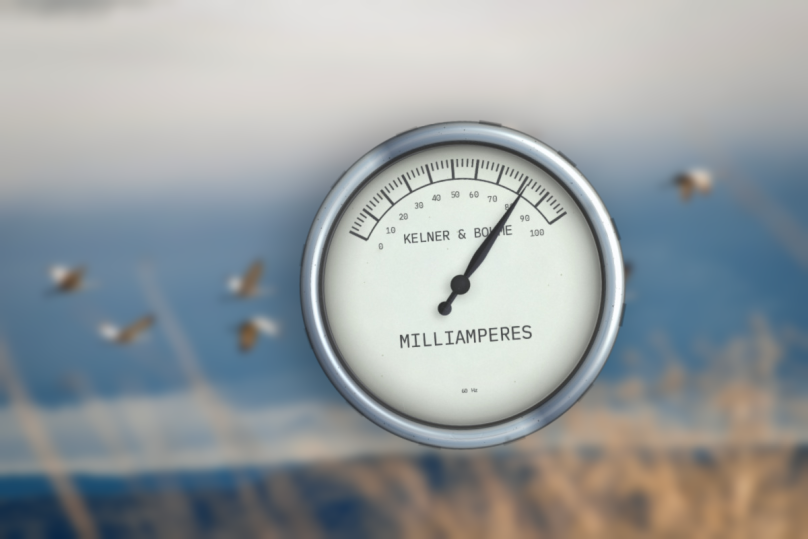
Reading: 82mA
